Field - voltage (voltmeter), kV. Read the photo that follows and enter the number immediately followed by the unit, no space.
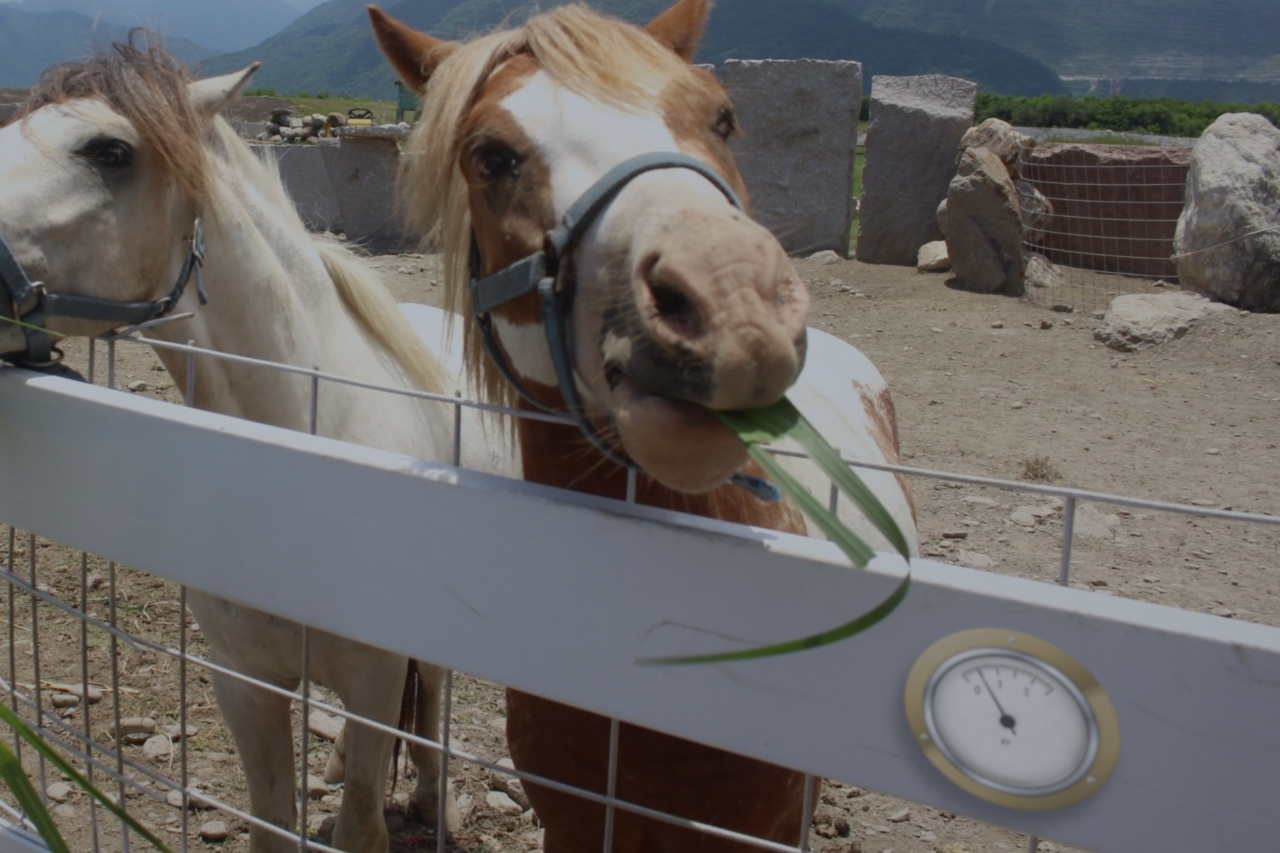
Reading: 0.5kV
